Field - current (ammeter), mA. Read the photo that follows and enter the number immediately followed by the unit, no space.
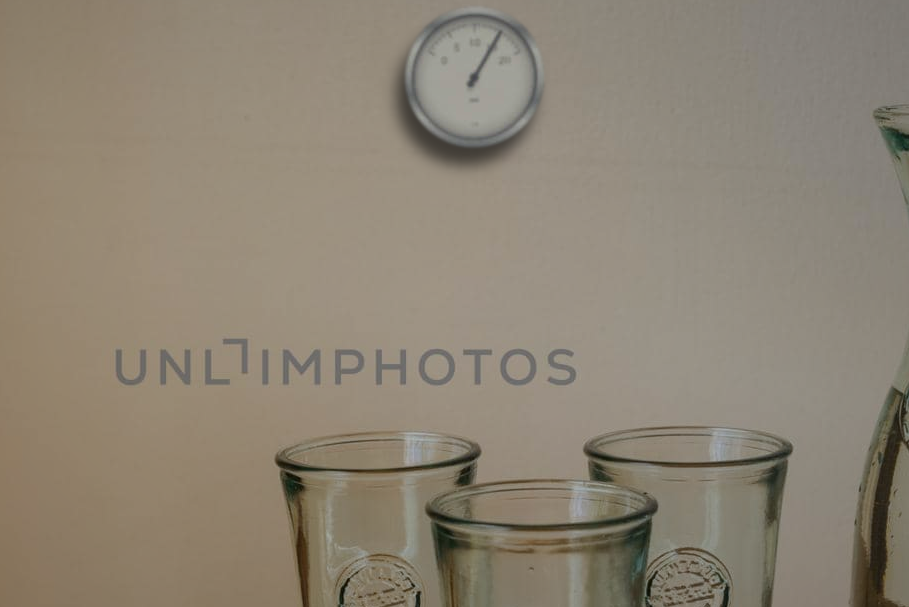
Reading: 15mA
